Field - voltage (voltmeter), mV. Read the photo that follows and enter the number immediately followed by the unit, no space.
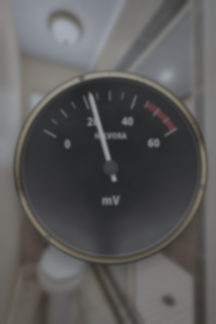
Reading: 22.5mV
